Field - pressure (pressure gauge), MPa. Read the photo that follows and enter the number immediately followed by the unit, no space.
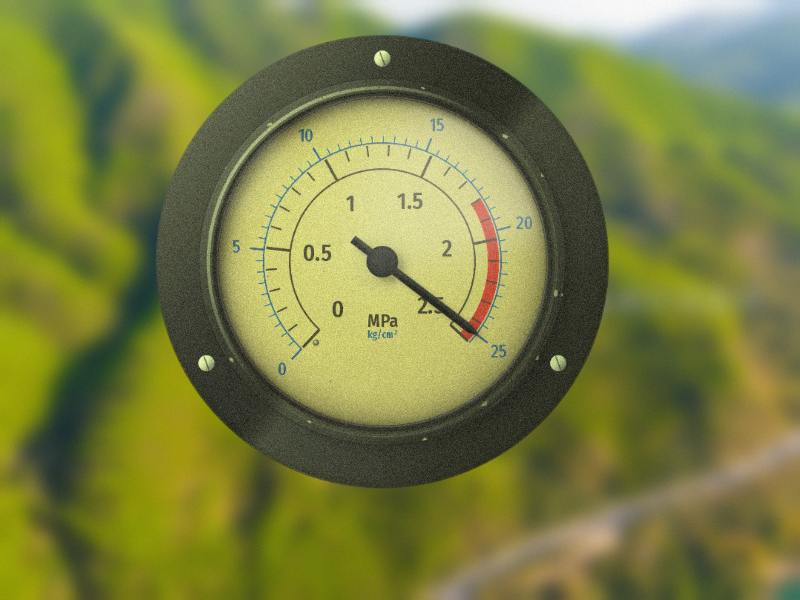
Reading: 2.45MPa
